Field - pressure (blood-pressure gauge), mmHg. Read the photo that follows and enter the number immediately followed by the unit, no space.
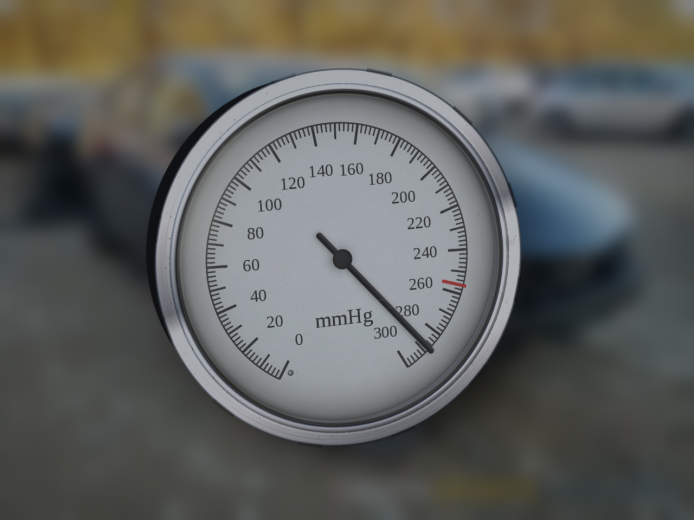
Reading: 288mmHg
